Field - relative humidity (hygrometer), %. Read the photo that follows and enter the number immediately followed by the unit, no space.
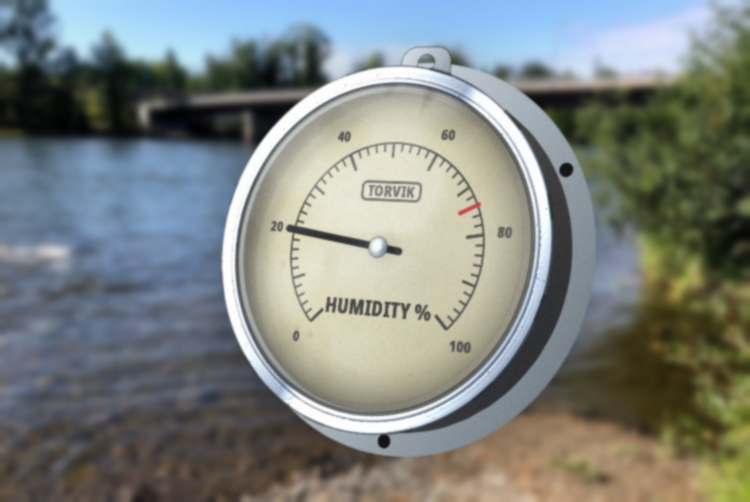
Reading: 20%
